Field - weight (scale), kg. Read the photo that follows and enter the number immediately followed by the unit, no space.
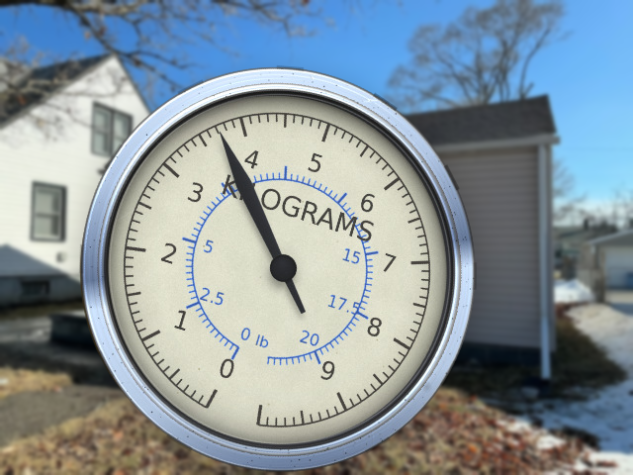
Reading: 3.7kg
